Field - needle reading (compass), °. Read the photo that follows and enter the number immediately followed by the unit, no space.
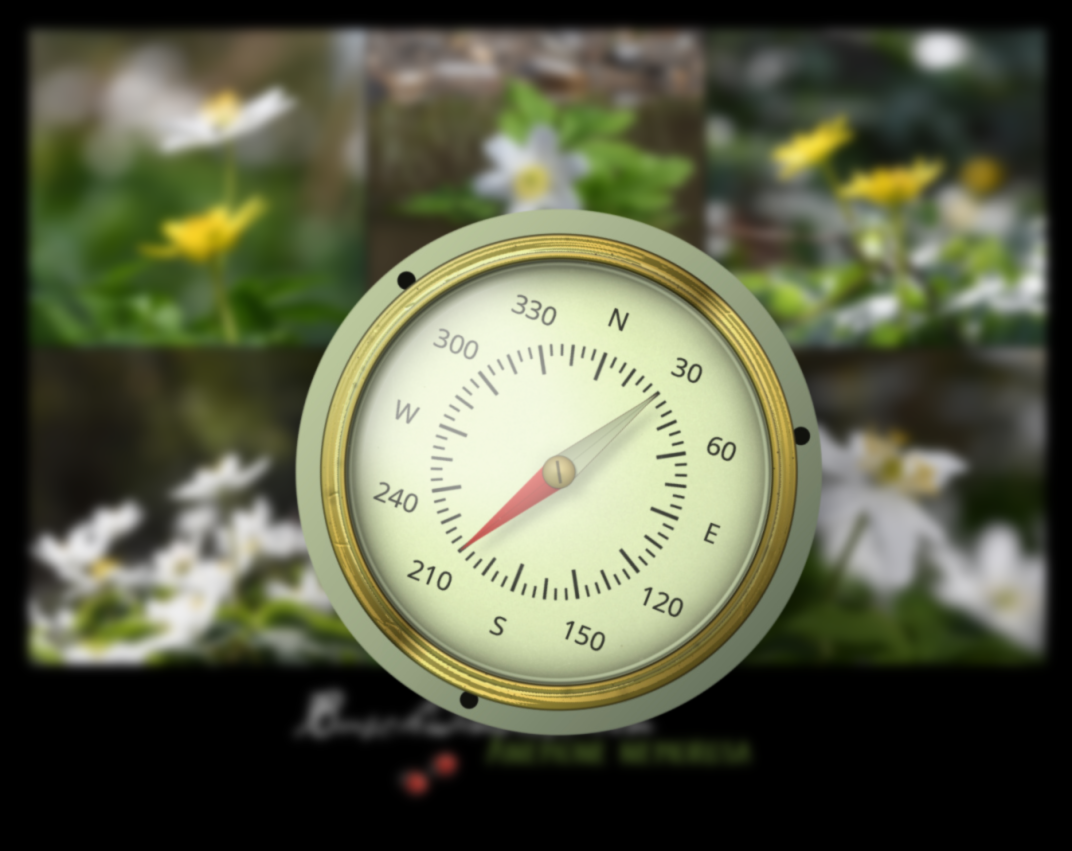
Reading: 210°
